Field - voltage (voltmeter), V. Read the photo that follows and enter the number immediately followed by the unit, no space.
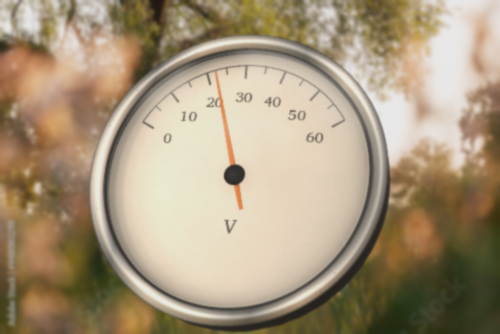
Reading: 22.5V
